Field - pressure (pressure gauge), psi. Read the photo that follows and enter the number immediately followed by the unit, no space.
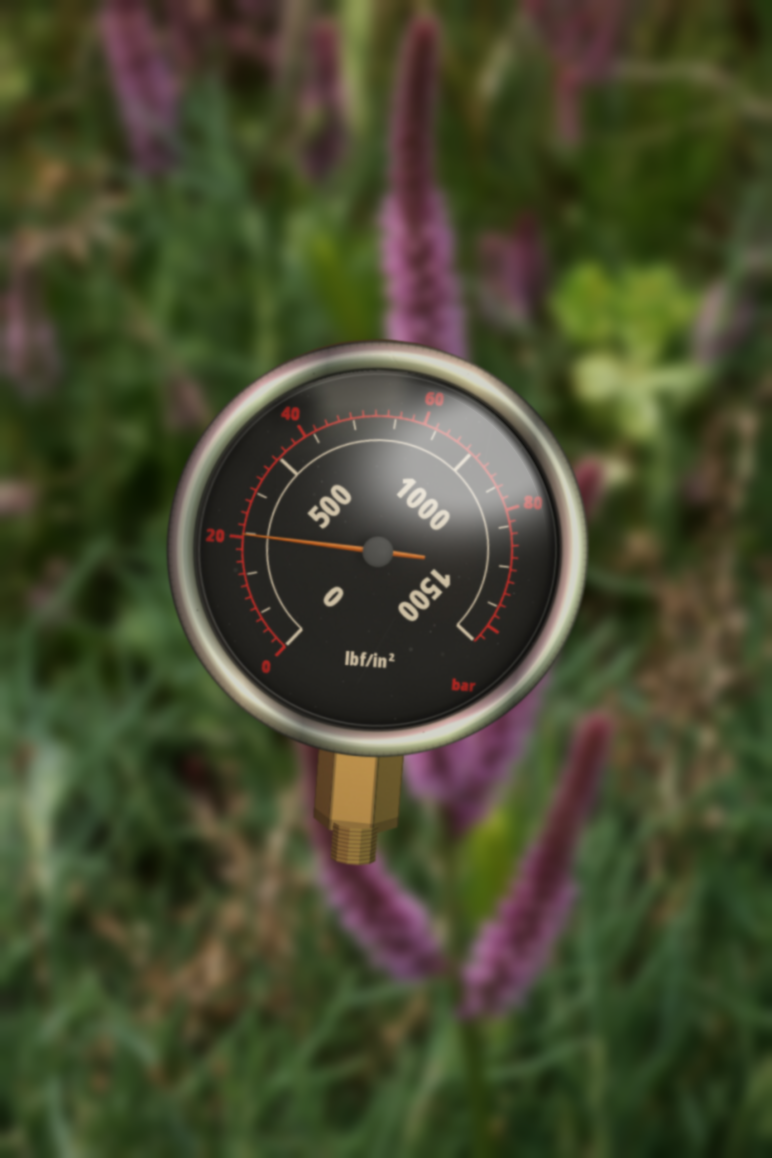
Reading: 300psi
